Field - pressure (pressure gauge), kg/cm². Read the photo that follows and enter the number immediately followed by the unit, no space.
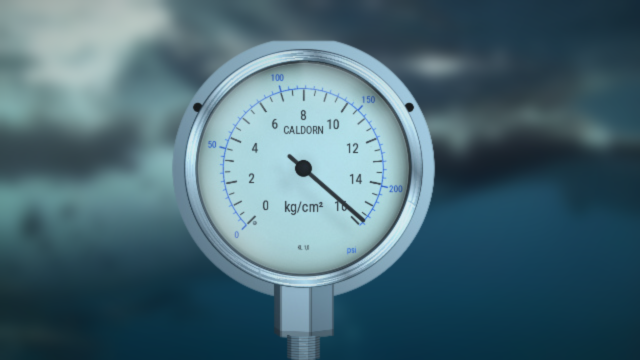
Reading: 15.75kg/cm²
